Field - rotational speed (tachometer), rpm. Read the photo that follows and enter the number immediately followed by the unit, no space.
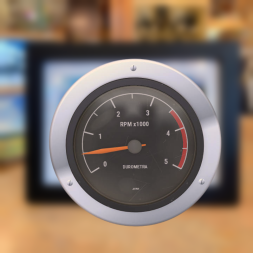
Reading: 500rpm
